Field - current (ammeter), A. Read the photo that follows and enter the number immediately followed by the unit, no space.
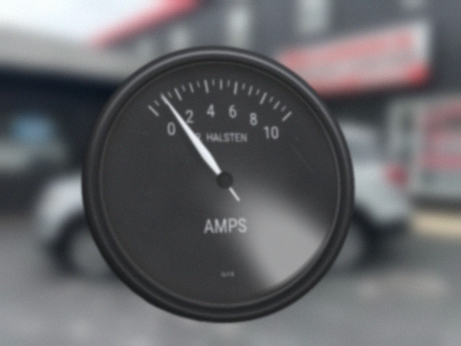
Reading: 1A
